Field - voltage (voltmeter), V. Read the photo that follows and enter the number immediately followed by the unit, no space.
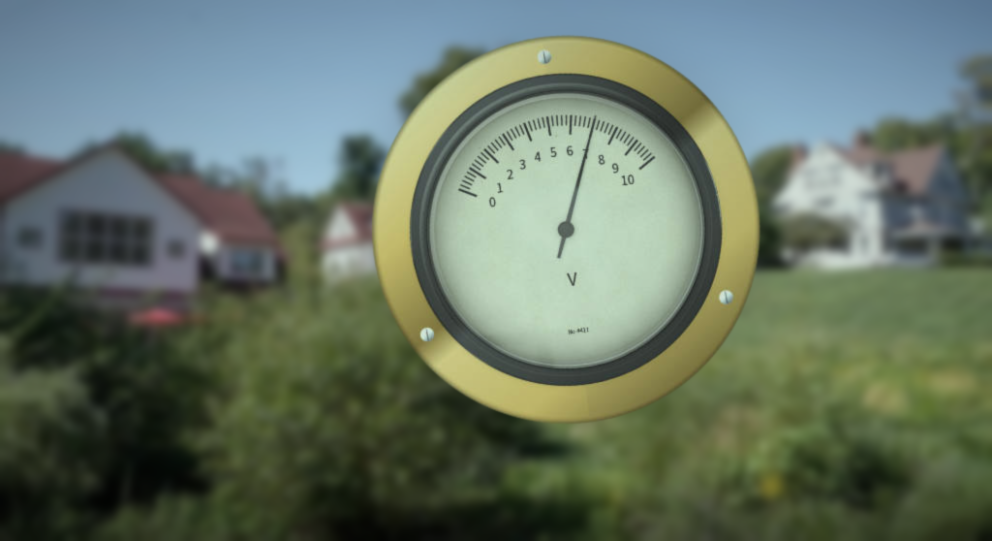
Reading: 7V
